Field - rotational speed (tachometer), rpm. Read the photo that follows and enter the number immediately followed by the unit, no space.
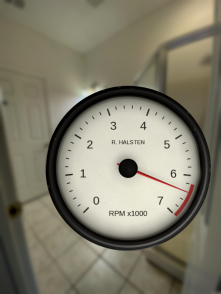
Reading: 6400rpm
